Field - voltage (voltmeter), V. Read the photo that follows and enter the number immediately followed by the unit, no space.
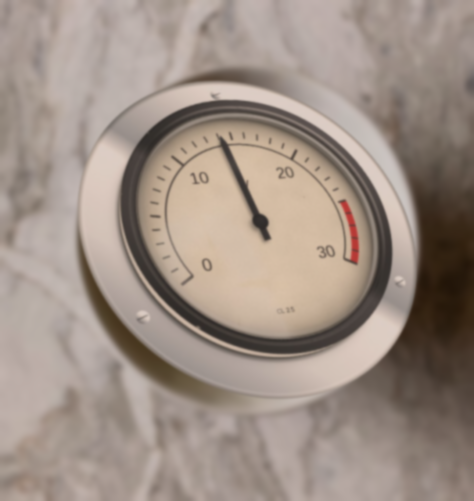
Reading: 14V
